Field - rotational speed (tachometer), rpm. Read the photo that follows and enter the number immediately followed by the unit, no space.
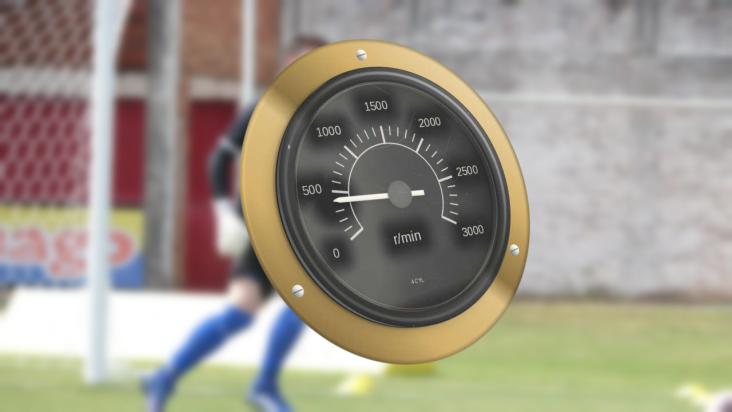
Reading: 400rpm
